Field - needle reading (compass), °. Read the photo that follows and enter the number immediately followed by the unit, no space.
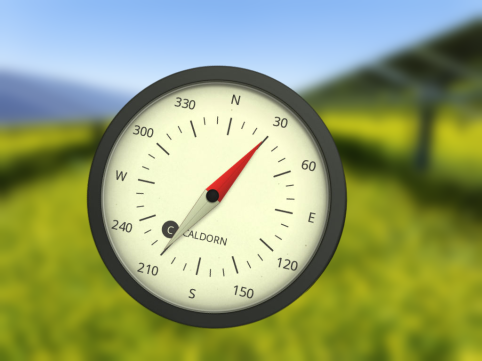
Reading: 30°
